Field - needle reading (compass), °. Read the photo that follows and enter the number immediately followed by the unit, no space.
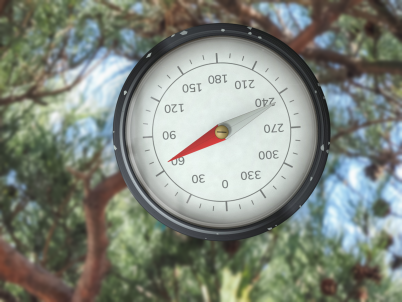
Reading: 65°
